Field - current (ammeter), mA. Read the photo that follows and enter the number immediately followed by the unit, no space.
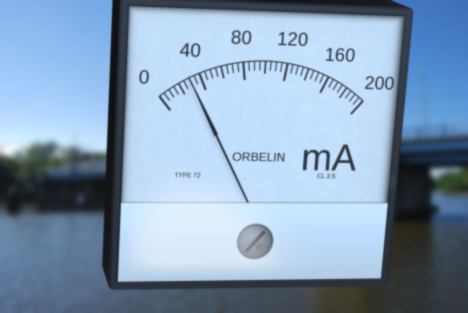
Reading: 30mA
